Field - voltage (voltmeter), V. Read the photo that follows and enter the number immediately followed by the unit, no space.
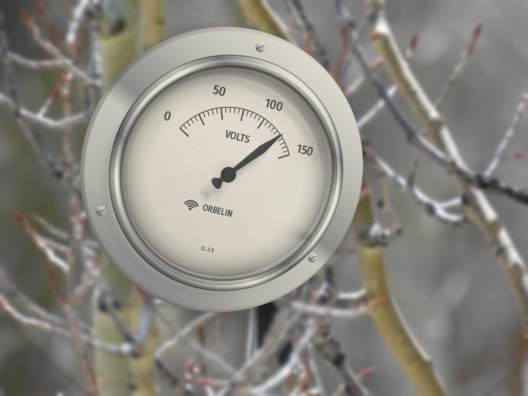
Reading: 125V
